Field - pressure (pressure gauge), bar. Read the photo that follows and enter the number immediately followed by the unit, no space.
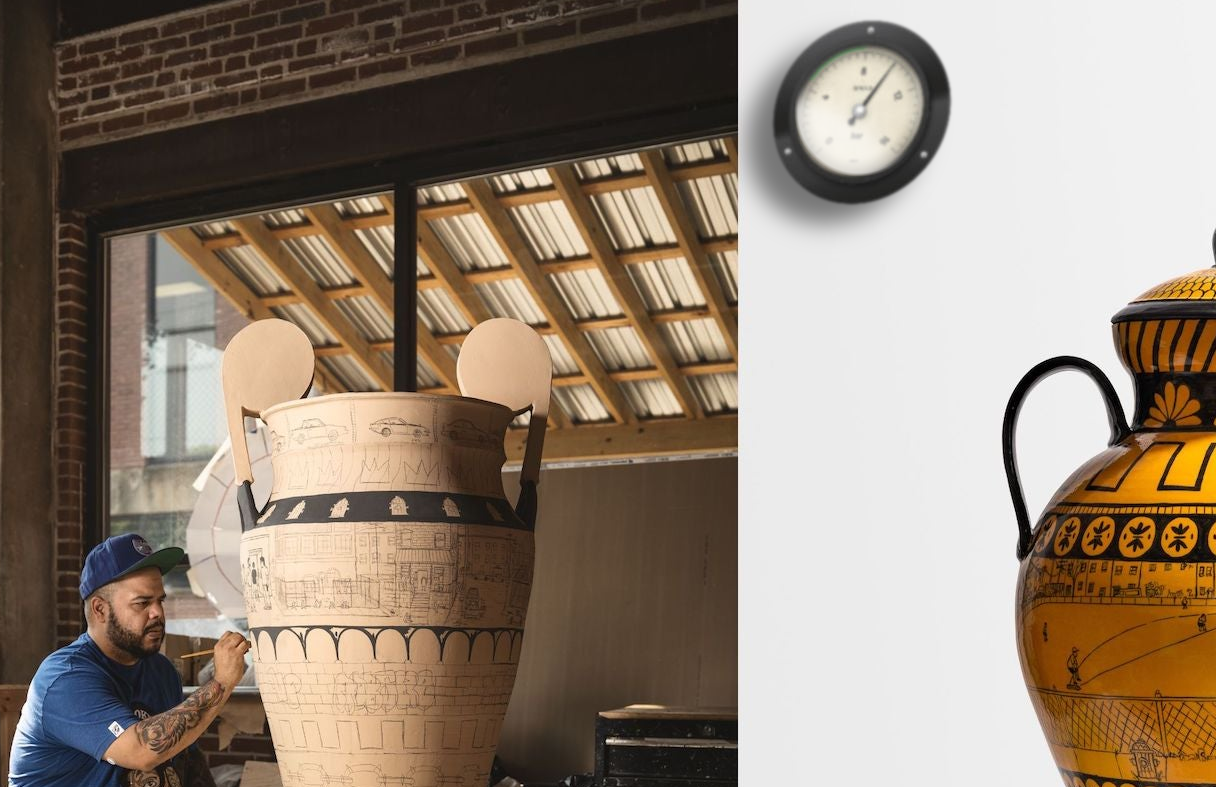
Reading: 10bar
